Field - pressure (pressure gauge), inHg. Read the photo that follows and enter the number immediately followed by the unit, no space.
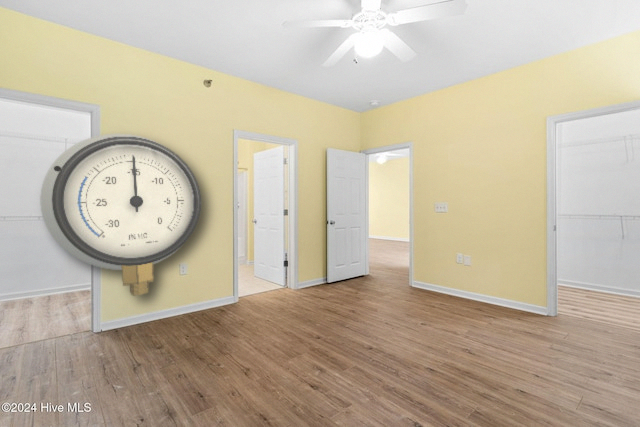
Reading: -15inHg
